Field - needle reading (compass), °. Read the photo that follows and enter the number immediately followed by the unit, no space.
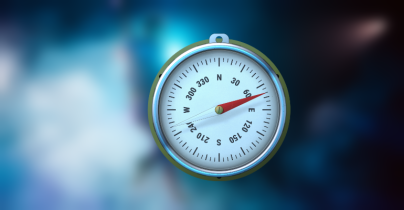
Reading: 70°
